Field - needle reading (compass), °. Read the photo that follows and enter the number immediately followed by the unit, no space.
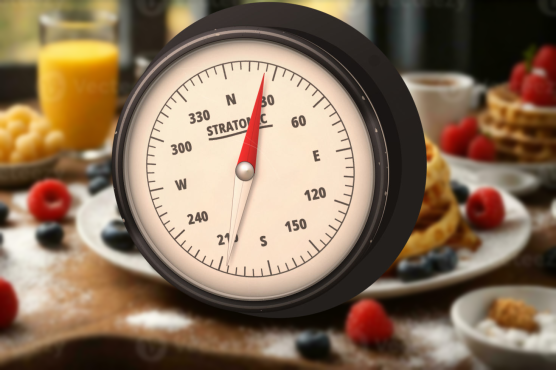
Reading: 25°
